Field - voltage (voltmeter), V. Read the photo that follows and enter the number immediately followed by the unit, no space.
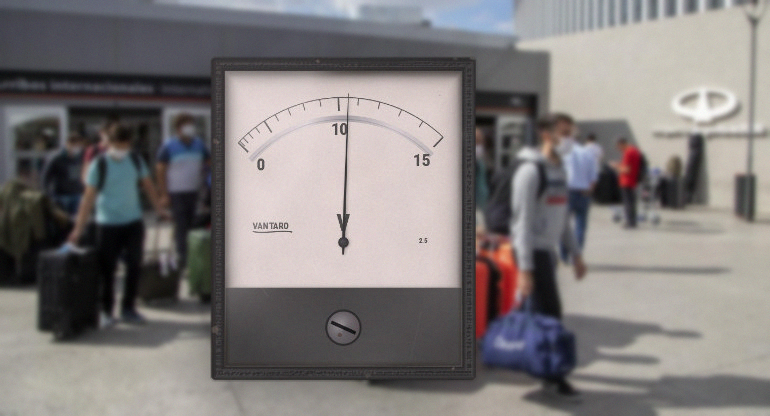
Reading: 10.5V
